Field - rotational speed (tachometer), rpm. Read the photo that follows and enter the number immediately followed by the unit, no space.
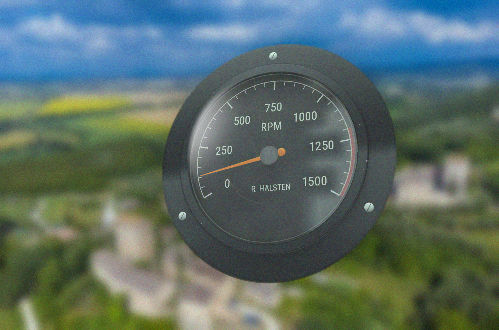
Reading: 100rpm
